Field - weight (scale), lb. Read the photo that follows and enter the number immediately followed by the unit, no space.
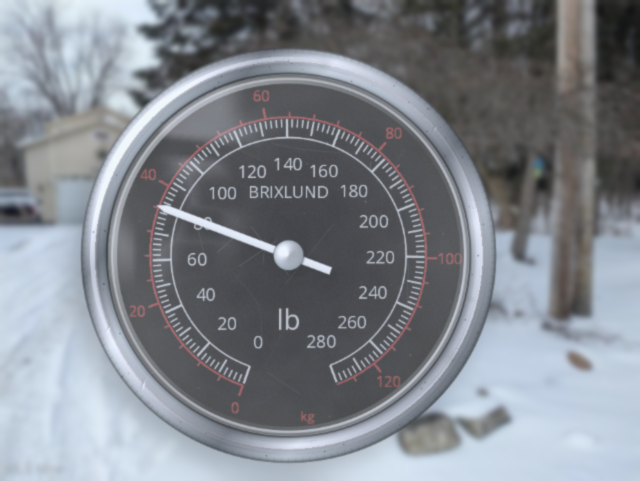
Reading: 80lb
